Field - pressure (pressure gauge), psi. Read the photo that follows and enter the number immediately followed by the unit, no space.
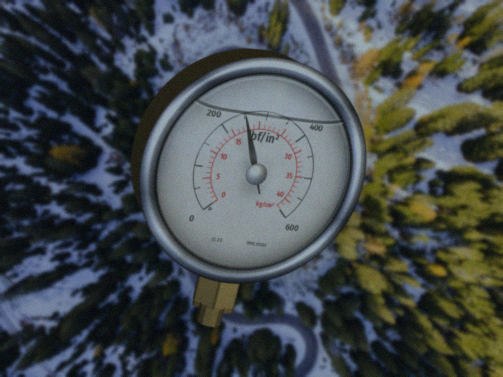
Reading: 250psi
